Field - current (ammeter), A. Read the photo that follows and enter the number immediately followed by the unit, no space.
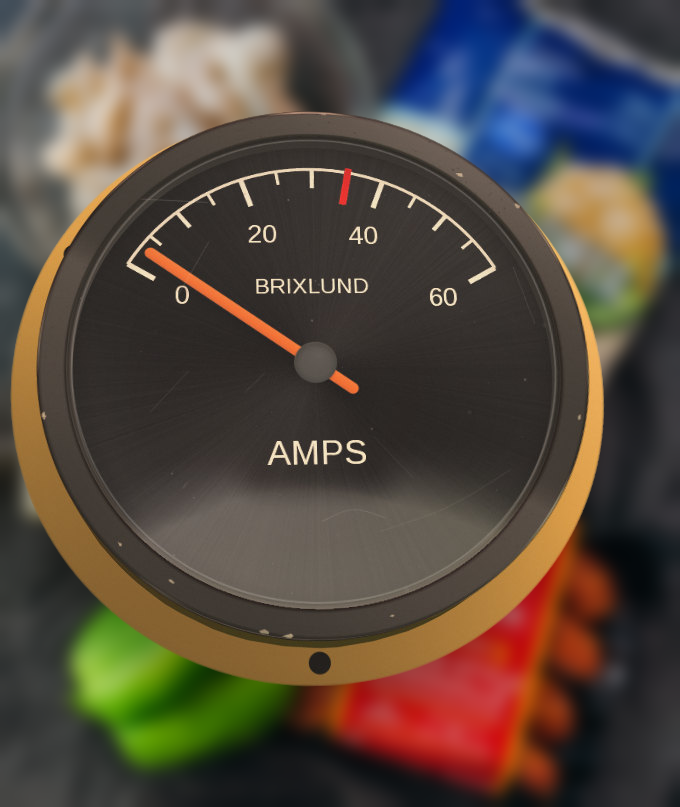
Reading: 2.5A
